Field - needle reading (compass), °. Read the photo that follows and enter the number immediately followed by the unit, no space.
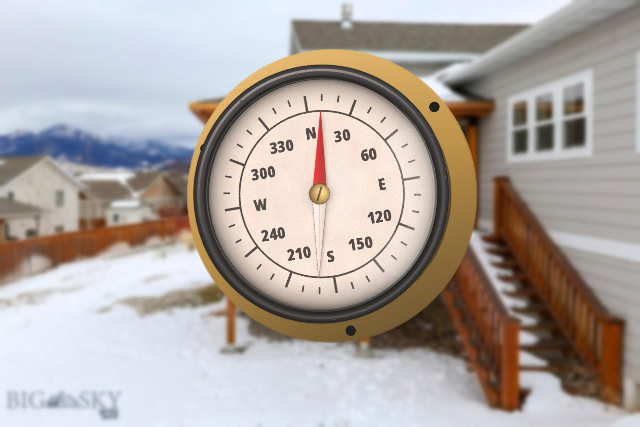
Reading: 10°
